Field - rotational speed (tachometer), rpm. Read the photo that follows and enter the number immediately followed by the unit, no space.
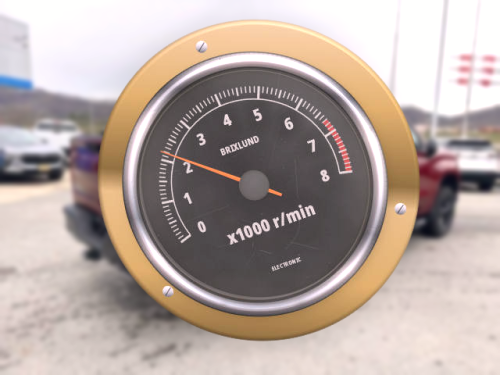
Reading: 2200rpm
